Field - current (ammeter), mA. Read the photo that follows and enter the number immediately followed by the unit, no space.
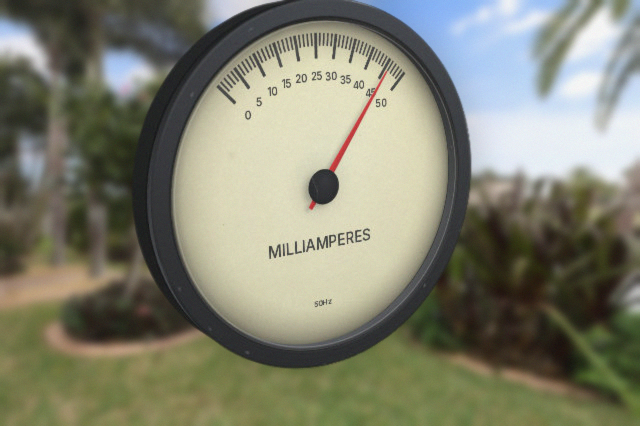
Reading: 45mA
